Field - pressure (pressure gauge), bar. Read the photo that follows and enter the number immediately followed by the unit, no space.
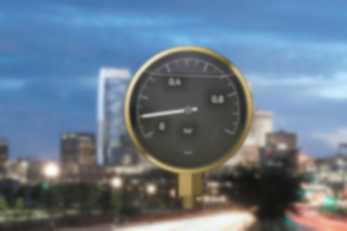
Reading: 0.1bar
